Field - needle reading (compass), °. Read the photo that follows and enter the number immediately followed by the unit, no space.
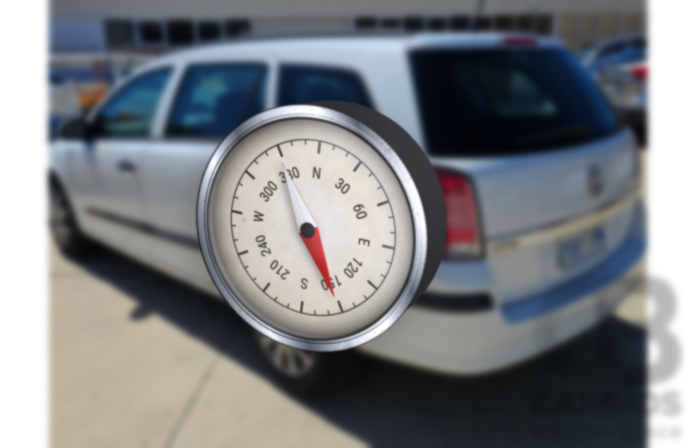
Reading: 150°
